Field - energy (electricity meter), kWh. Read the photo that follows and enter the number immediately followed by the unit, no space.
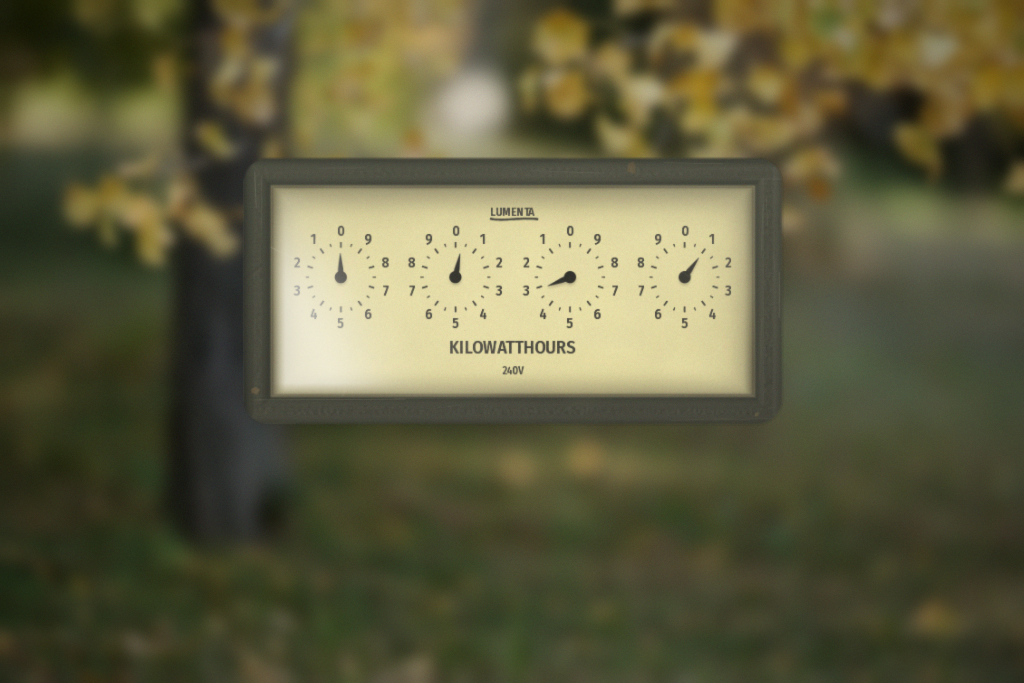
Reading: 31kWh
